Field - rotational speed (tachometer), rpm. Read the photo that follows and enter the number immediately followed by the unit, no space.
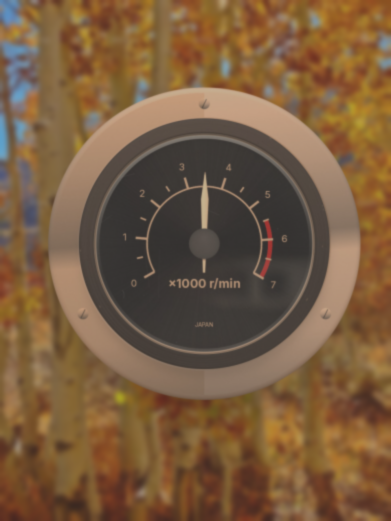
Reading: 3500rpm
